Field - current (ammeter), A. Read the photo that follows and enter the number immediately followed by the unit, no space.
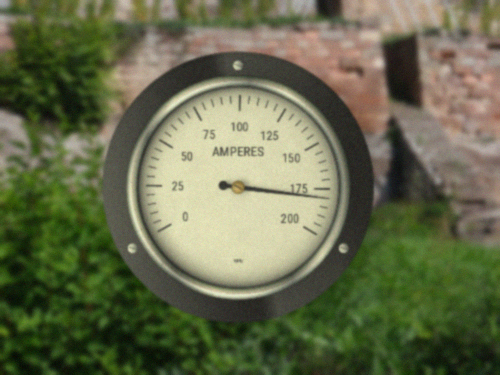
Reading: 180A
